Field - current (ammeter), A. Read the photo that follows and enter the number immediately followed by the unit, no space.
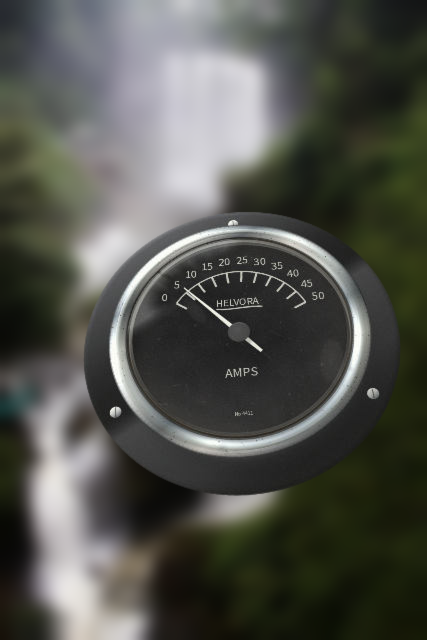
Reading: 5A
